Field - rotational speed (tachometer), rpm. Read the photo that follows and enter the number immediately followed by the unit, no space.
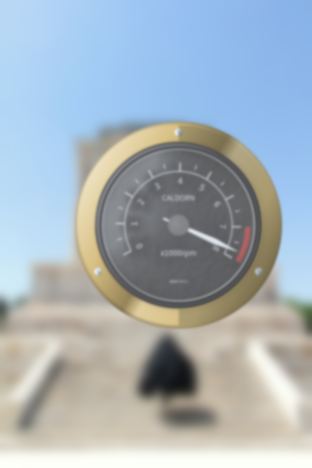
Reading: 7750rpm
